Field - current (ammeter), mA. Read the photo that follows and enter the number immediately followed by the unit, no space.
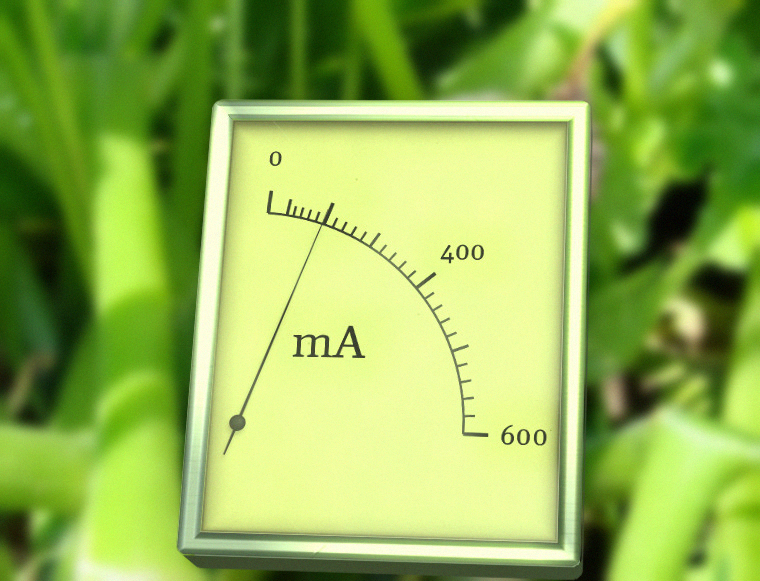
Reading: 200mA
